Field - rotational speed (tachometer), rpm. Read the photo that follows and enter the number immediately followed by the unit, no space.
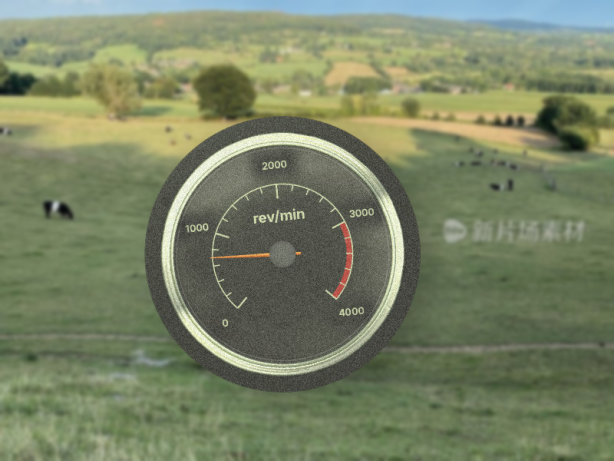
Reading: 700rpm
